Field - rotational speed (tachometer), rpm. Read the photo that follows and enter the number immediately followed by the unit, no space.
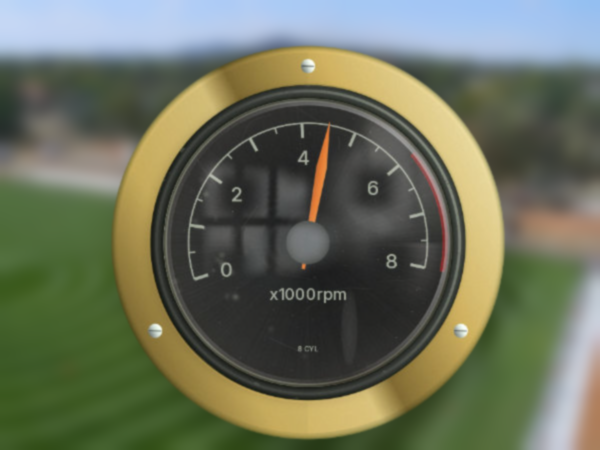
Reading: 4500rpm
